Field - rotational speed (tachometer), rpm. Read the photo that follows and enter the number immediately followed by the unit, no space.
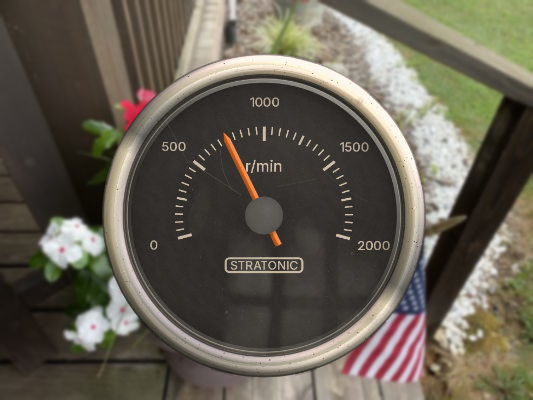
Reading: 750rpm
